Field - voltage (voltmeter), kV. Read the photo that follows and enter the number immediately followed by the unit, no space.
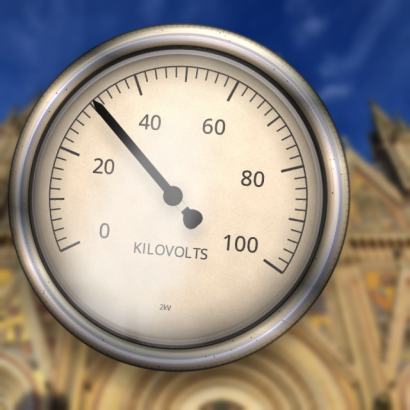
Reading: 31kV
